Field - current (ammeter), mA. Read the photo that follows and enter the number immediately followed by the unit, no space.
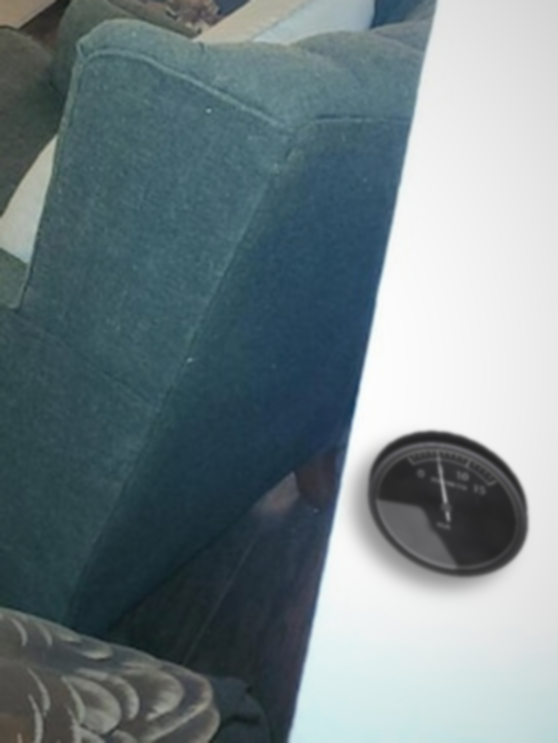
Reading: 5mA
